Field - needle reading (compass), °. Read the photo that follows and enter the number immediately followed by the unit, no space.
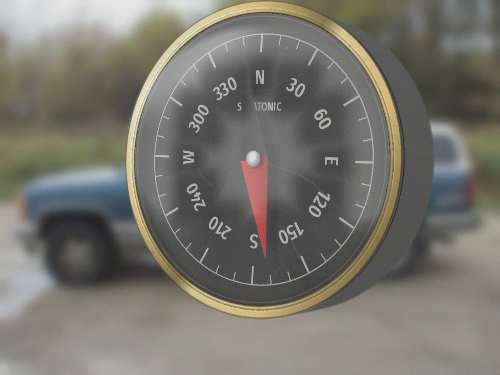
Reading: 170°
